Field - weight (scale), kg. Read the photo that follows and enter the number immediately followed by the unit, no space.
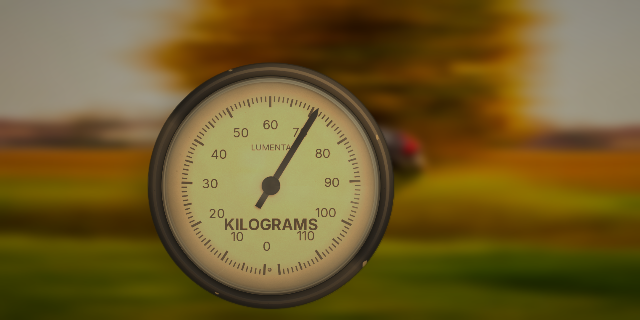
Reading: 71kg
